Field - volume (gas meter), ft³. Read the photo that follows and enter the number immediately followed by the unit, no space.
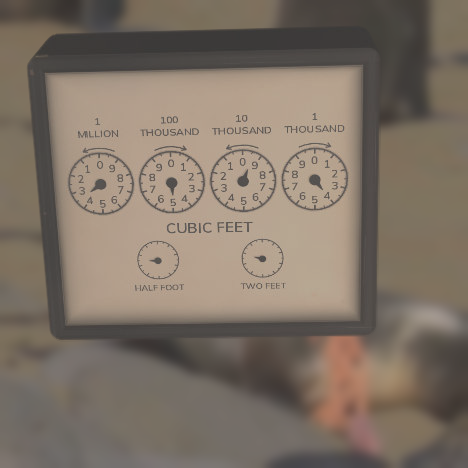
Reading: 349400ft³
